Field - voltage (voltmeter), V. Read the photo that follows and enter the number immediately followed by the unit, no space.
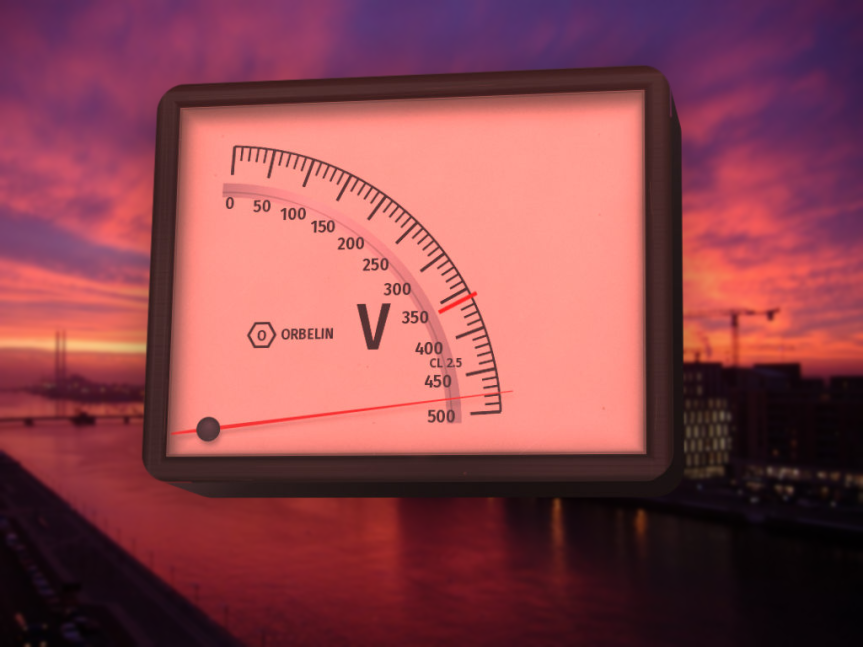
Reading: 480V
